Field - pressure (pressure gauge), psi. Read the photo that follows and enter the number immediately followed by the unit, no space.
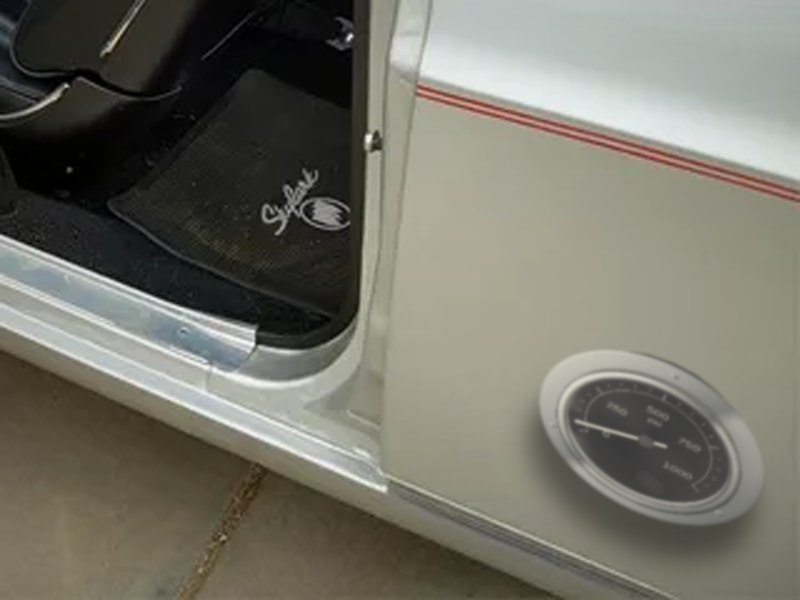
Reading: 50psi
